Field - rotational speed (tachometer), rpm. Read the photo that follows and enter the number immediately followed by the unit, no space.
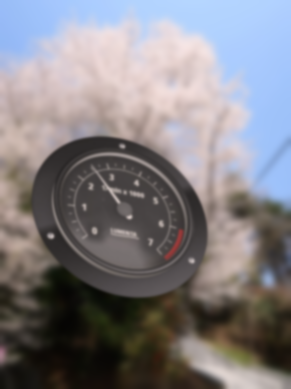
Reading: 2500rpm
